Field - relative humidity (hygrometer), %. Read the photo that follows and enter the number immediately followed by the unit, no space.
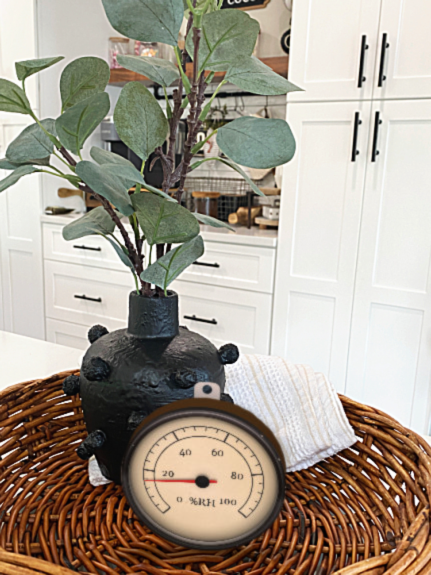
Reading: 16%
